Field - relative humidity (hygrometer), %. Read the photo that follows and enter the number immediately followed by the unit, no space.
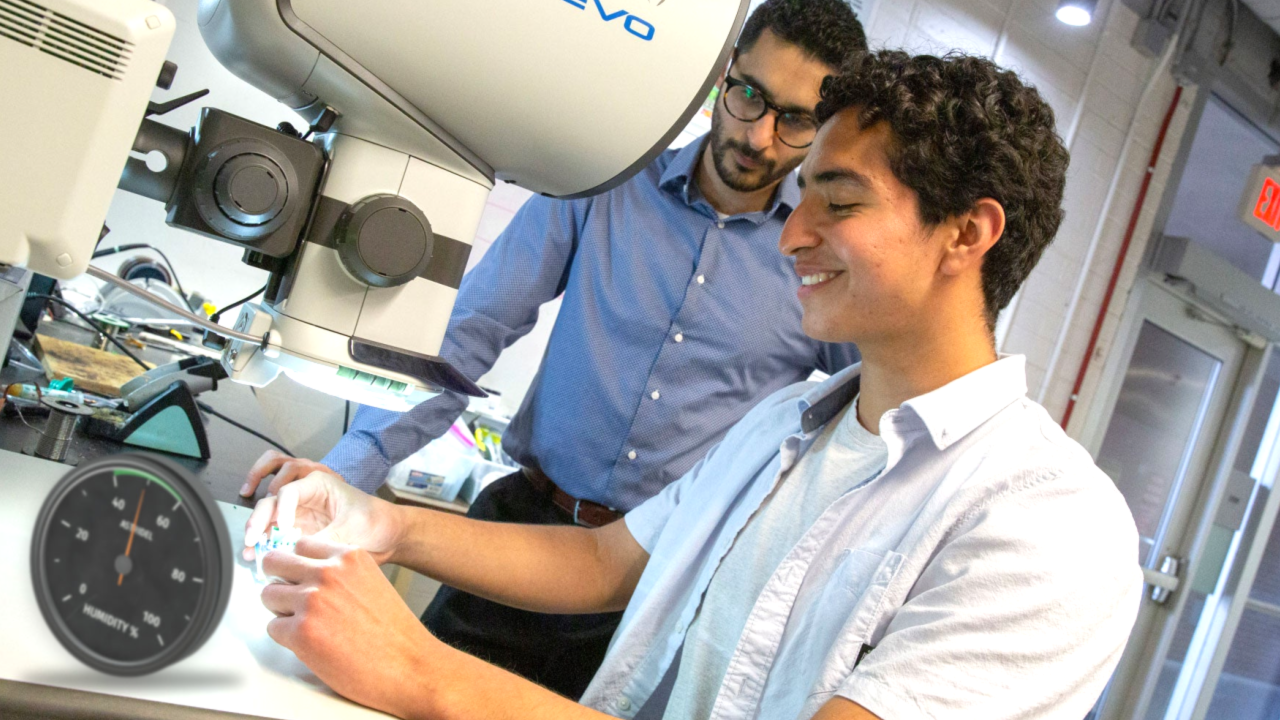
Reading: 50%
